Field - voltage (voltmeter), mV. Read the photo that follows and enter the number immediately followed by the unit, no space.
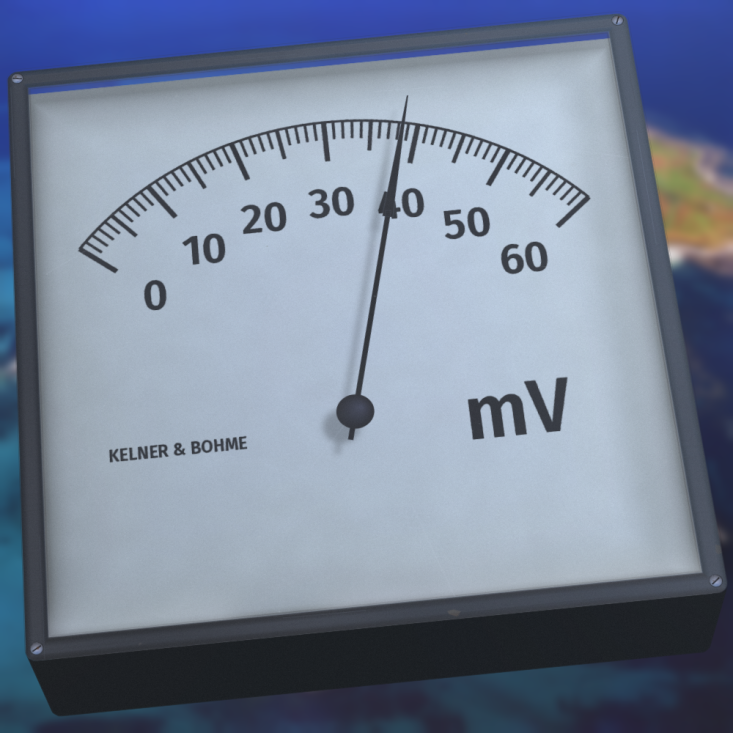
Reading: 38.5mV
